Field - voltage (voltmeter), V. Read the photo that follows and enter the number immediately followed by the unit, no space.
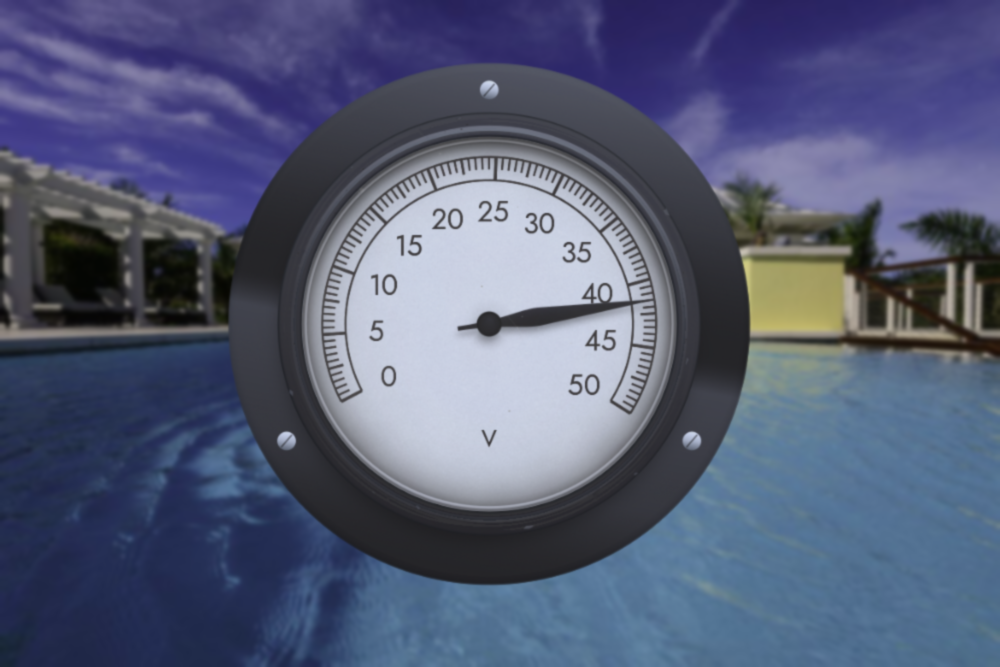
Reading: 41.5V
